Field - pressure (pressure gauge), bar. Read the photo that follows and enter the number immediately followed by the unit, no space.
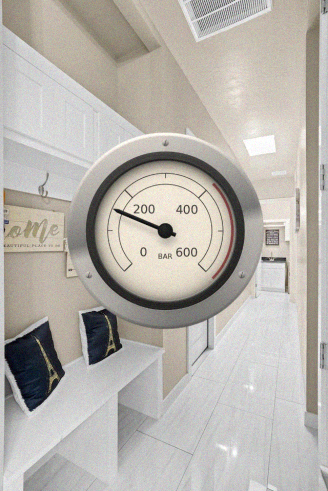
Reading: 150bar
